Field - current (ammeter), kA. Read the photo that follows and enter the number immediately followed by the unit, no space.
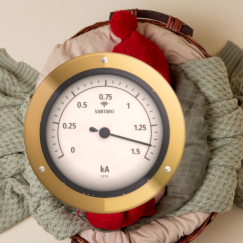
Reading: 1.4kA
